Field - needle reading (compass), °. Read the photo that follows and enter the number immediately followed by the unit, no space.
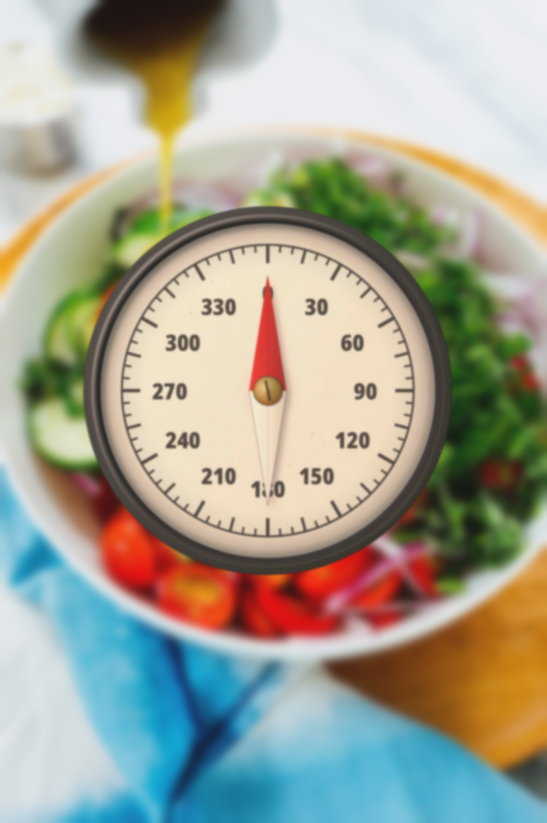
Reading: 0°
